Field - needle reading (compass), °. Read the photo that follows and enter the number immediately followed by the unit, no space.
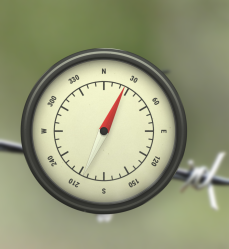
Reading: 25°
